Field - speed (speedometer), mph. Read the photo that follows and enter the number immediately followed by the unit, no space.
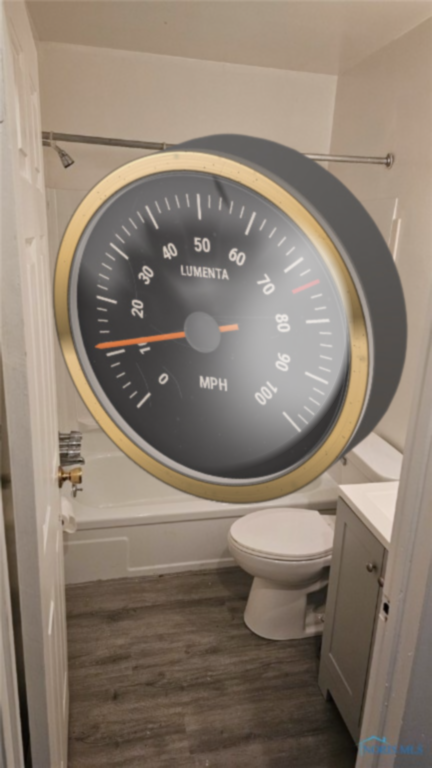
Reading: 12mph
